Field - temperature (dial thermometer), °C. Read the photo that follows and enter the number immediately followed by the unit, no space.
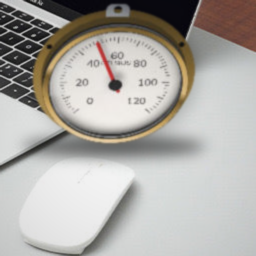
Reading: 50°C
